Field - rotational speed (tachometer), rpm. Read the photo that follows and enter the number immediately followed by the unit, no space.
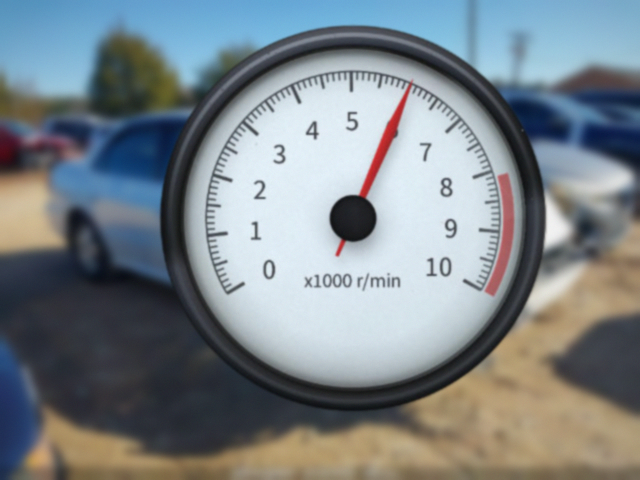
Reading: 6000rpm
